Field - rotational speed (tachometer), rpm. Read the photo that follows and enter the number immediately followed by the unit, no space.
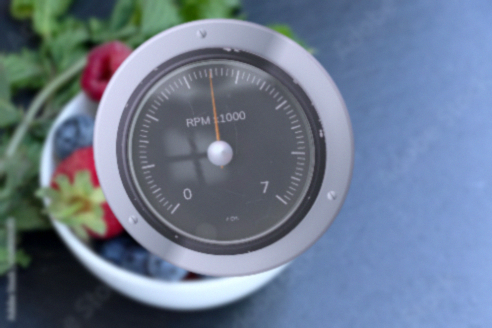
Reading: 3500rpm
